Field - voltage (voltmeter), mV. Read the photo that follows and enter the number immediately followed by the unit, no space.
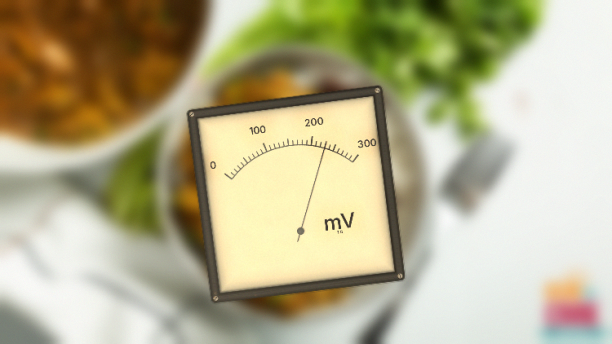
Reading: 230mV
